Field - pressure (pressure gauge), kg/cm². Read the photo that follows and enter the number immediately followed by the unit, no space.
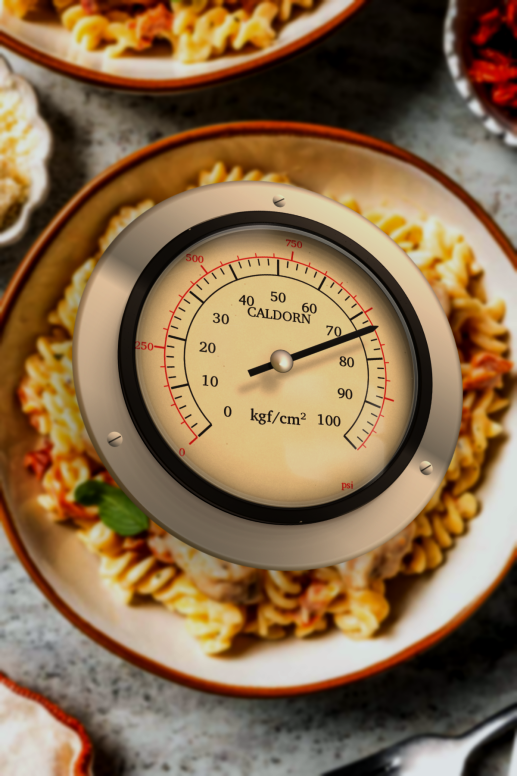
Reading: 74kg/cm²
